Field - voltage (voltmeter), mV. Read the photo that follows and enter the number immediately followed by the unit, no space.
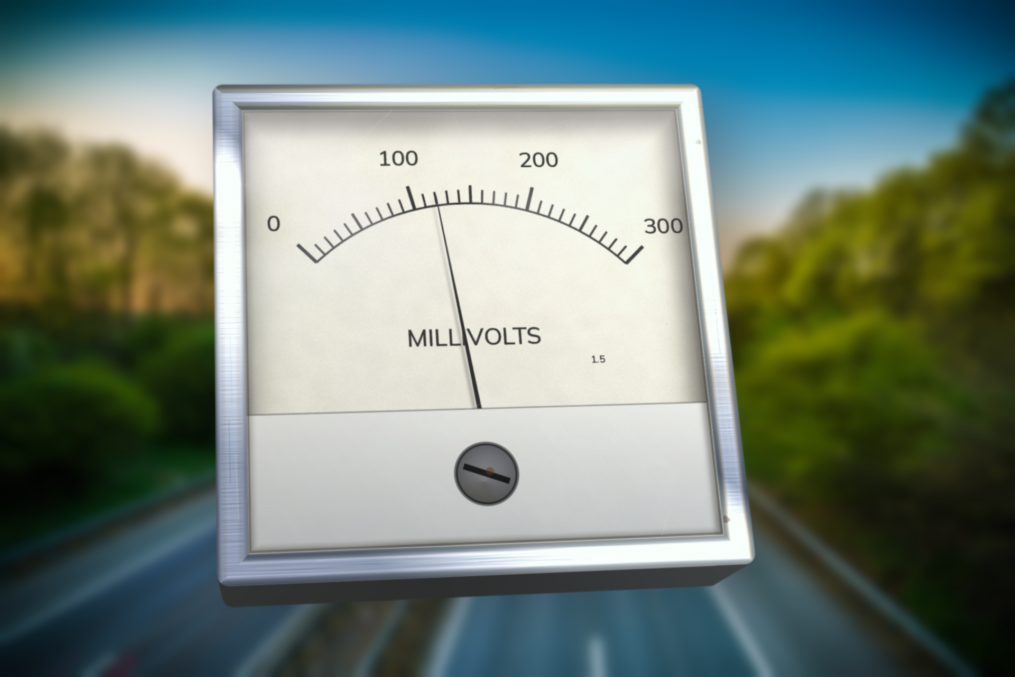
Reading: 120mV
